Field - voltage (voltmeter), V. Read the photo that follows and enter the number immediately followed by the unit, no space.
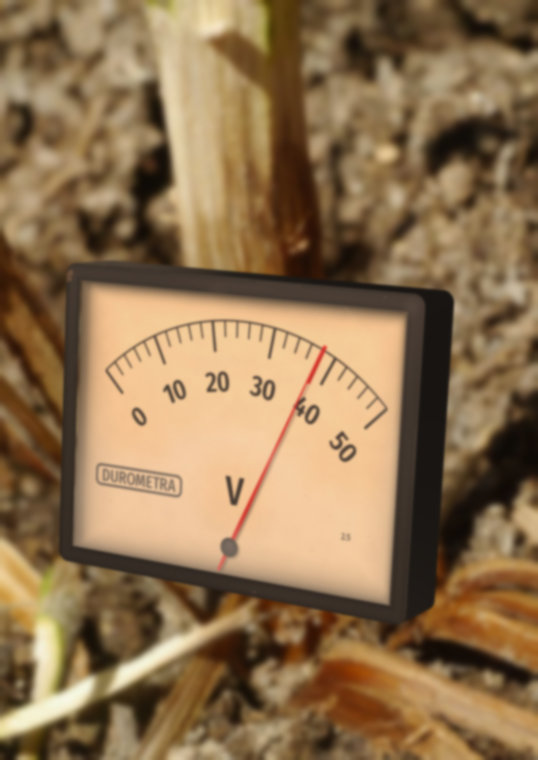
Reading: 38V
